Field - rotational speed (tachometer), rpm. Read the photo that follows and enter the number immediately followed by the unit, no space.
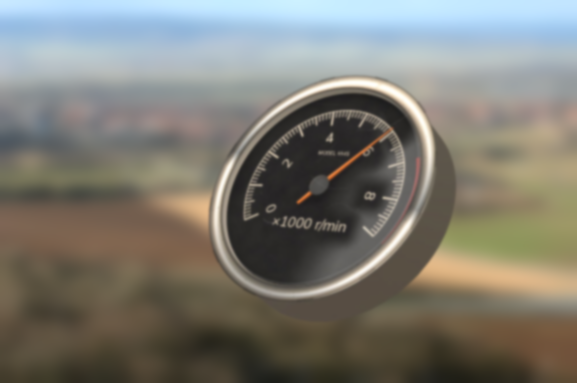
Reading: 6000rpm
